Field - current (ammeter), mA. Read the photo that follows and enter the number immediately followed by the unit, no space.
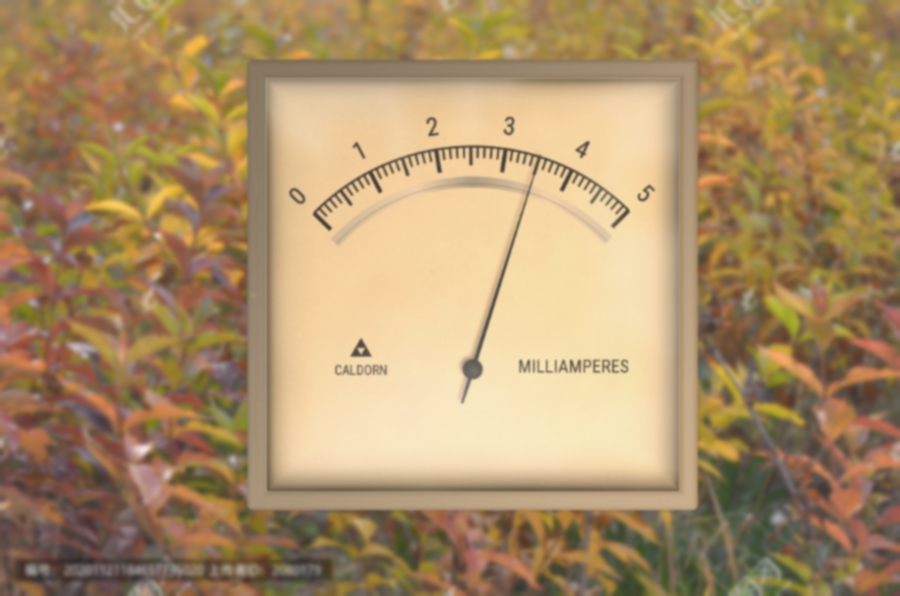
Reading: 3.5mA
